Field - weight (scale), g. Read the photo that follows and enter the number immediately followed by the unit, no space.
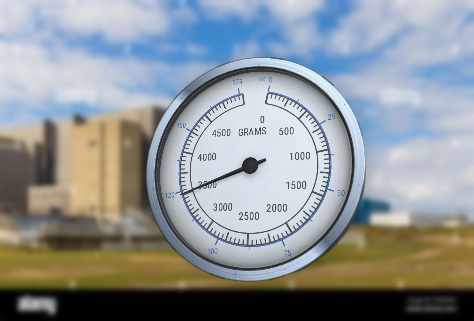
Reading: 3500g
